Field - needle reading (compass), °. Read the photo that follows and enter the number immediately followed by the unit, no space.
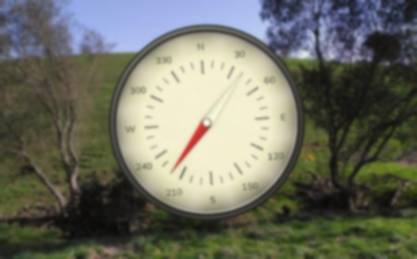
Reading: 220°
